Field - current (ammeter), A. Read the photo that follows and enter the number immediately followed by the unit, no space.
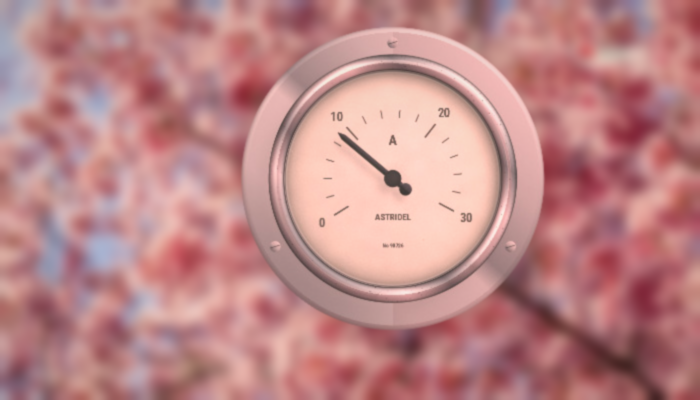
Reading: 9A
